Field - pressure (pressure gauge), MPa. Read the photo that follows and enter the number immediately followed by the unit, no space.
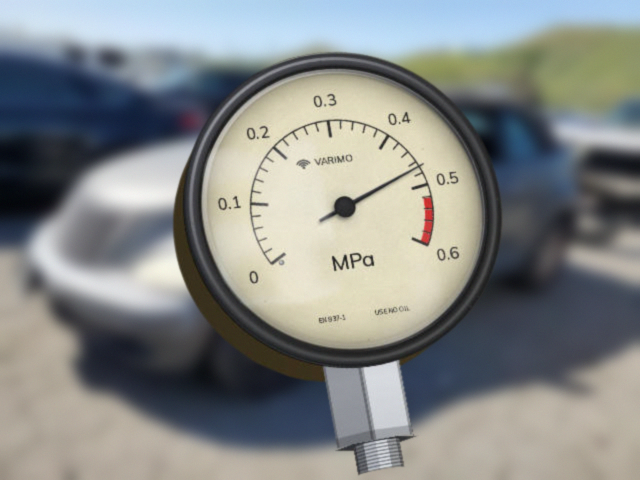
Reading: 0.47MPa
